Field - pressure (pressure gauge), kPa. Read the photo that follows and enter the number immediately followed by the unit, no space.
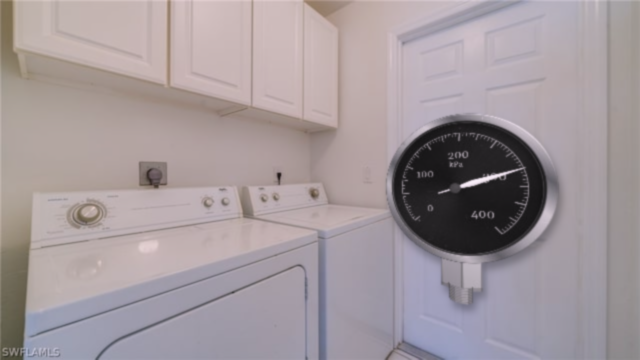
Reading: 300kPa
